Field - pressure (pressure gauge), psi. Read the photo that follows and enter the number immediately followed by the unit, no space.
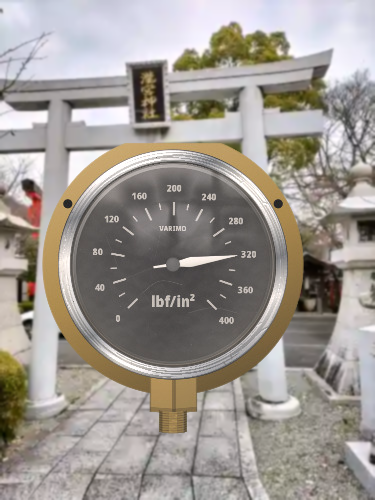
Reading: 320psi
